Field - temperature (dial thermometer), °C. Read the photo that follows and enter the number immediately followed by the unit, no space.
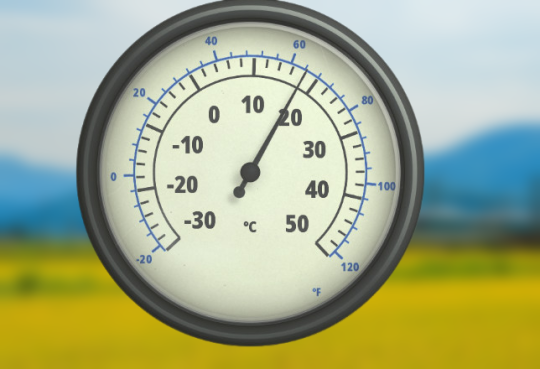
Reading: 18°C
